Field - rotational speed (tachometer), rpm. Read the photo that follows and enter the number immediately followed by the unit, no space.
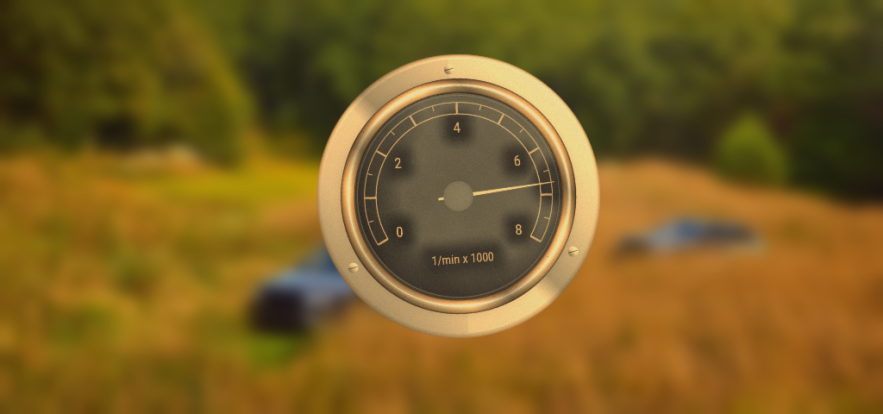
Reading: 6750rpm
